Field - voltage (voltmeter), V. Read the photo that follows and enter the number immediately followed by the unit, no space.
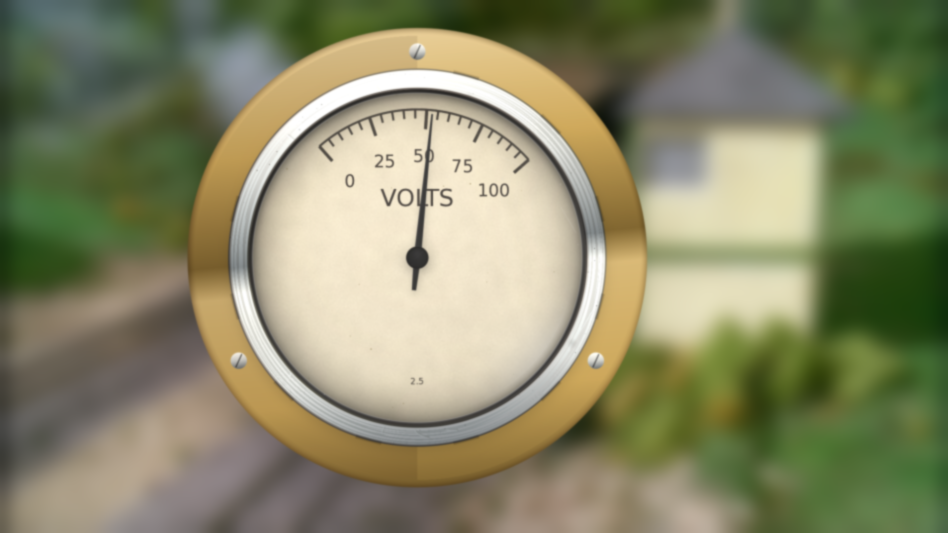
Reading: 52.5V
